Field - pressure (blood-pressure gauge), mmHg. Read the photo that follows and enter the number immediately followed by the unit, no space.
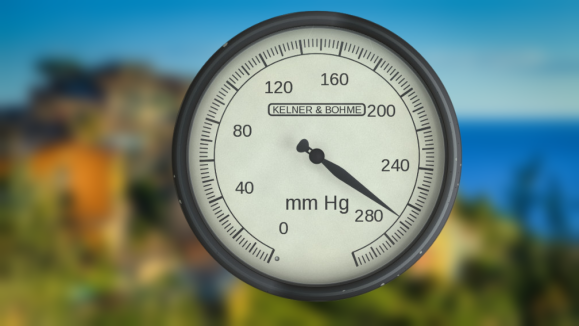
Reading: 268mmHg
